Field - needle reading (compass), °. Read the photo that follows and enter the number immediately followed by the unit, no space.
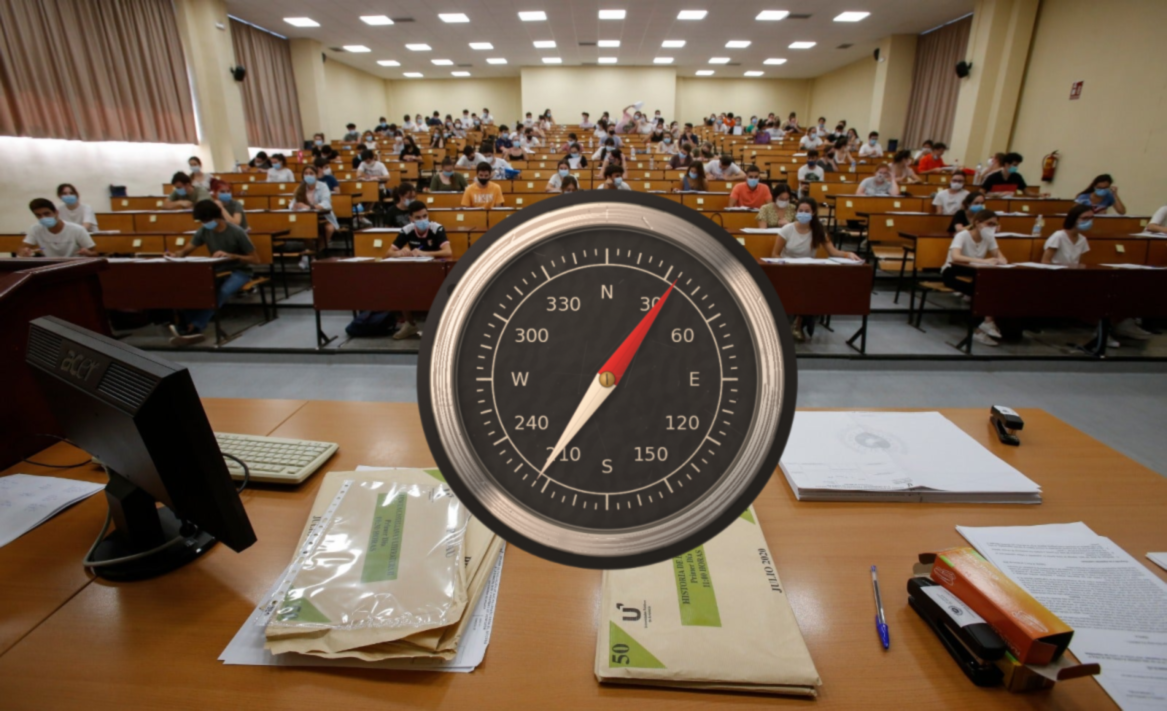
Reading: 35°
